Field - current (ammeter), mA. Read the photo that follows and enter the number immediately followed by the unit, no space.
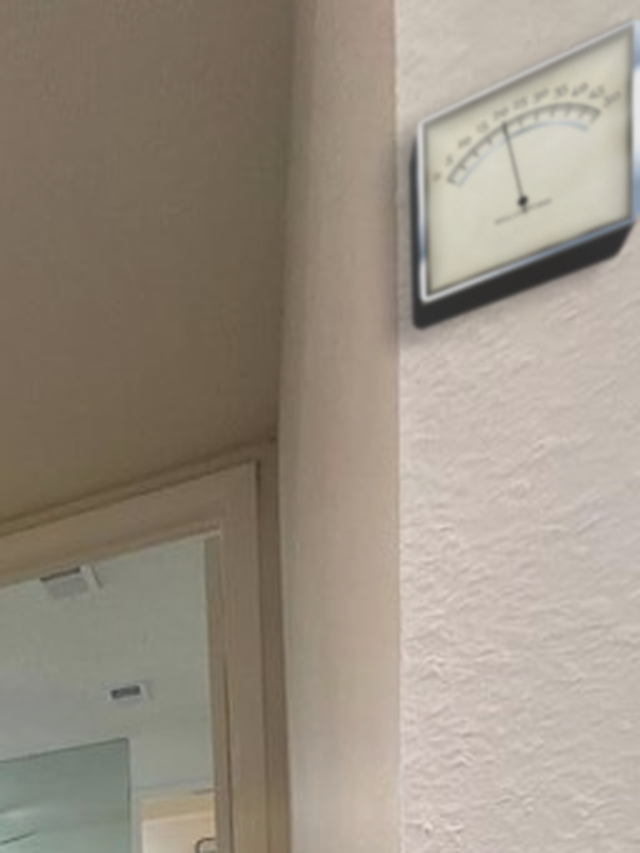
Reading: 20mA
